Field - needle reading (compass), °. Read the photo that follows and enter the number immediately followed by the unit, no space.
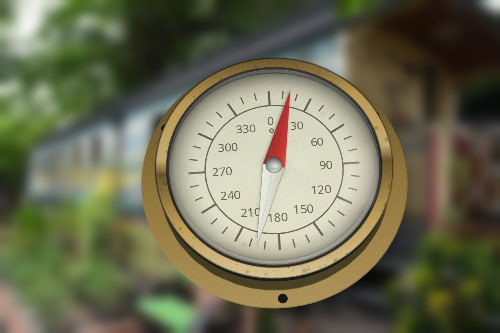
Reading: 15°
